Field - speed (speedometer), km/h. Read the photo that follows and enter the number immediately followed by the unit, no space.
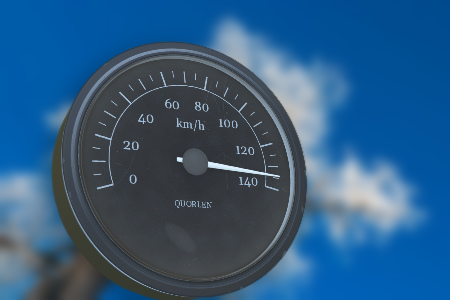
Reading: 135km/h
